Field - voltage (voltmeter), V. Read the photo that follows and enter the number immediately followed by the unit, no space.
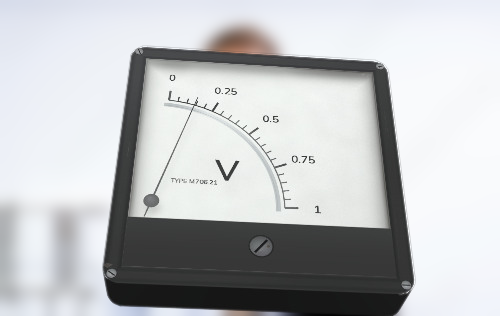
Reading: 0.15V
